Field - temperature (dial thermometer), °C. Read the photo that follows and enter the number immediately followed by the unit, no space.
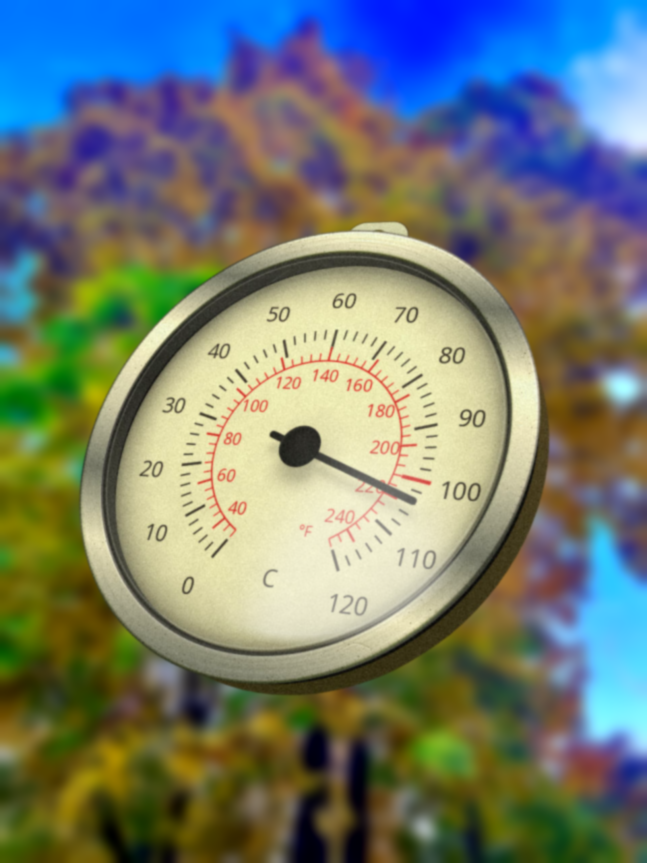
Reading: 104°C
